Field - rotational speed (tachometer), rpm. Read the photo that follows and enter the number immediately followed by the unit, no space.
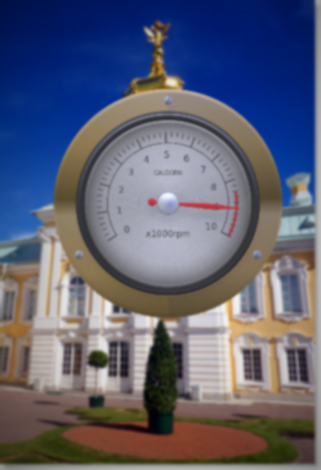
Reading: 9000rpm
